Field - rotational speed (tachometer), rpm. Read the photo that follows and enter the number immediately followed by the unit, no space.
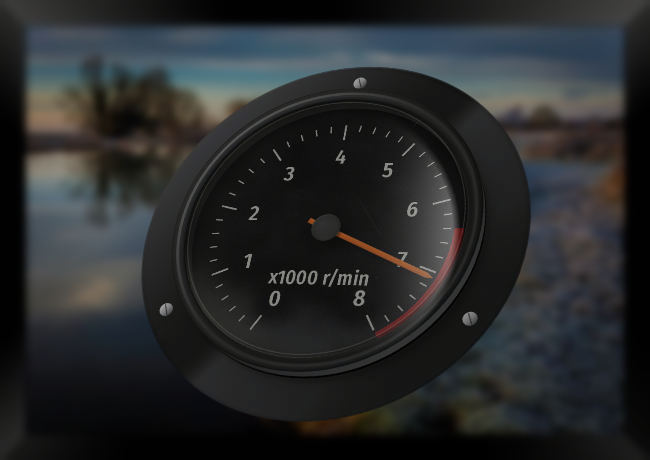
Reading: 7100rpm
